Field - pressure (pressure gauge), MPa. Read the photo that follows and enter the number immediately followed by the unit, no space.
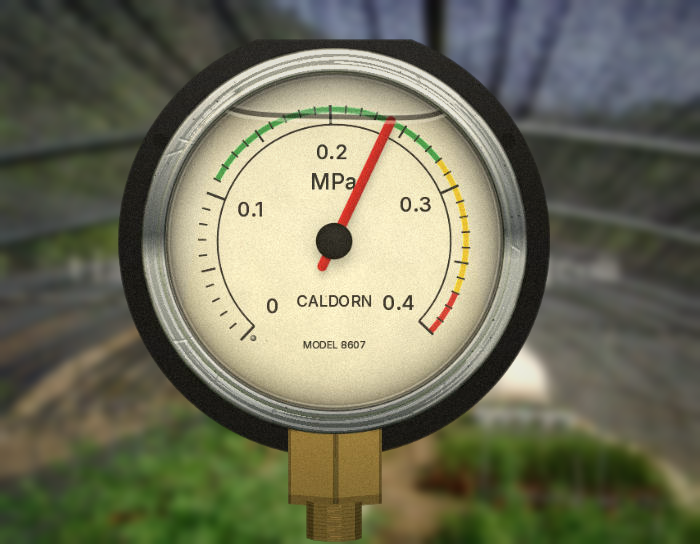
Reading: 0.24MPa
